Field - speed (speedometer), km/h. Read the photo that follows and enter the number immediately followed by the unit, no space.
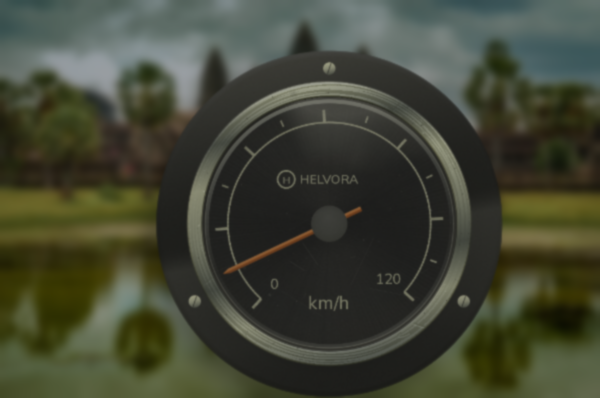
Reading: 10km/h
